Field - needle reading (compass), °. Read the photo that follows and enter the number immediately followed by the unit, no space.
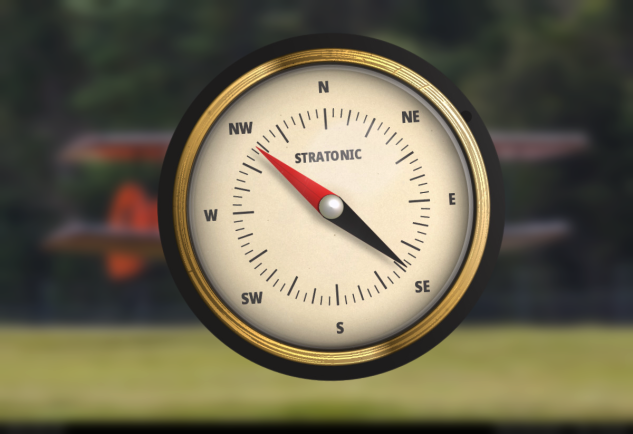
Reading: 312.5°
